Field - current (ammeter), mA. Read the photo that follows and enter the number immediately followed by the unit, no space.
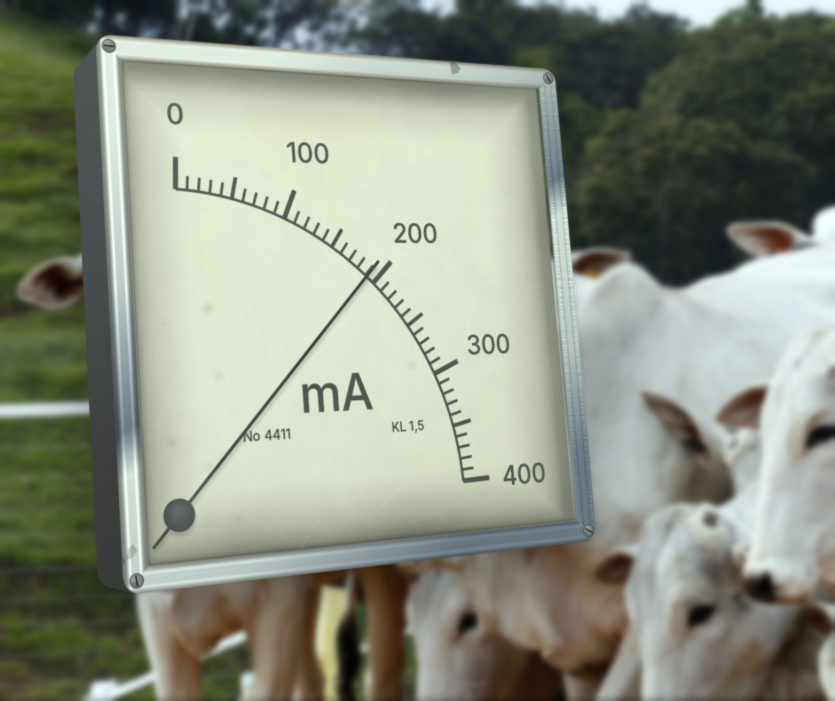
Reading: 190mA
